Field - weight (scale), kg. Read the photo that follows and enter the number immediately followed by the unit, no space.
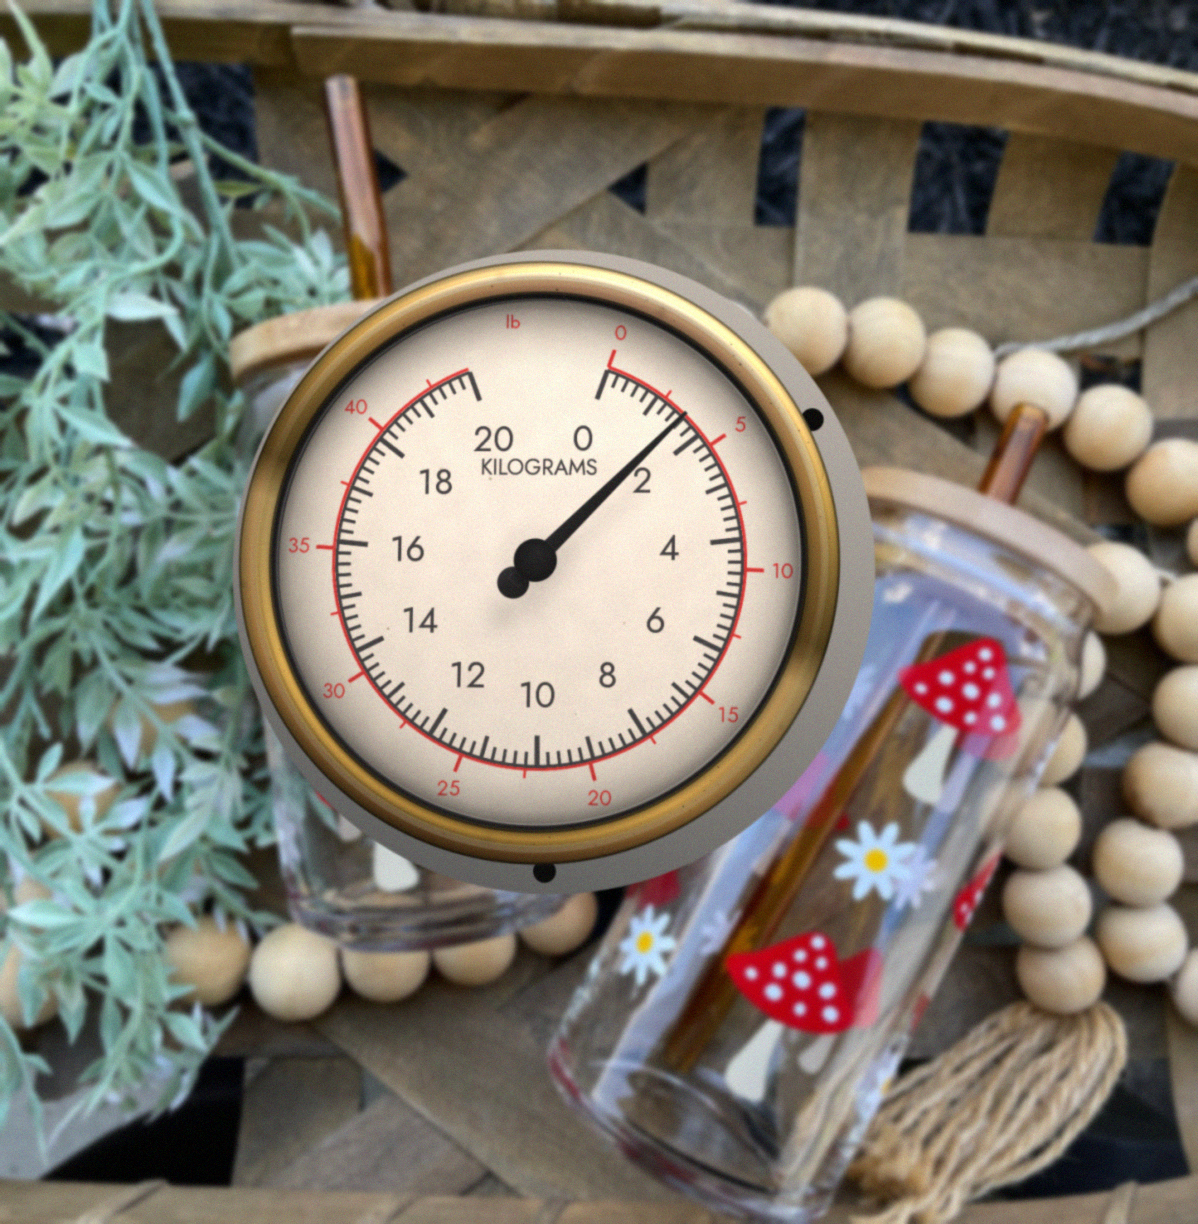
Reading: 1.6kg
